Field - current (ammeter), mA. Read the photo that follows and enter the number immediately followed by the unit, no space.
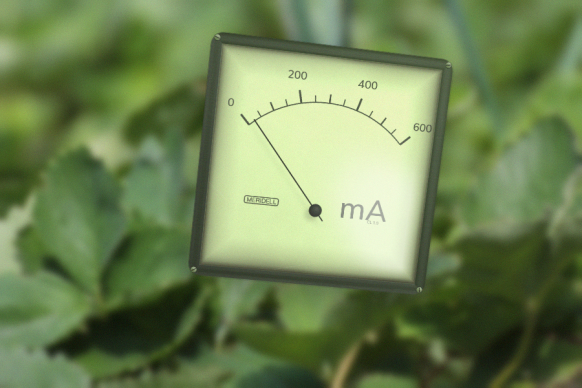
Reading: 25mA
